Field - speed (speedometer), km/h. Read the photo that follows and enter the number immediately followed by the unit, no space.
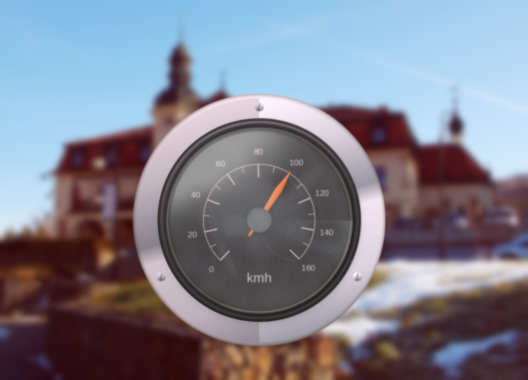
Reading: 100km/h
